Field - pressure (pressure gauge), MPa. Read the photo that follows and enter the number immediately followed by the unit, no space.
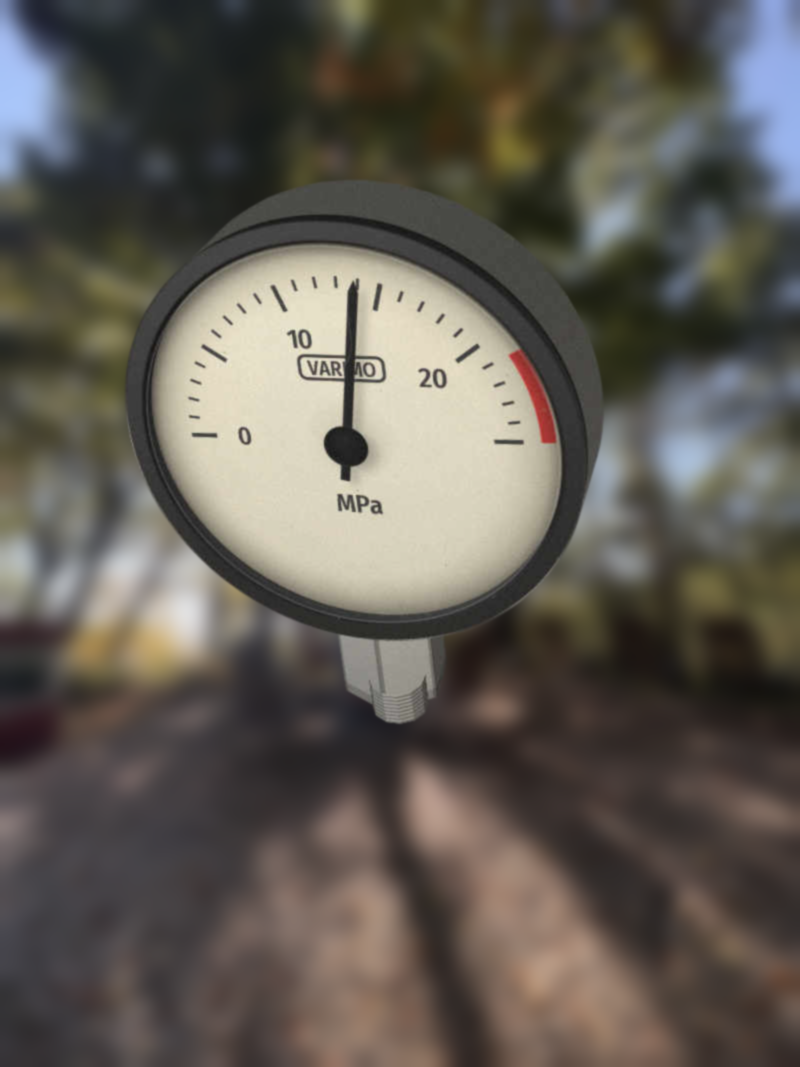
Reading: 14MPa
